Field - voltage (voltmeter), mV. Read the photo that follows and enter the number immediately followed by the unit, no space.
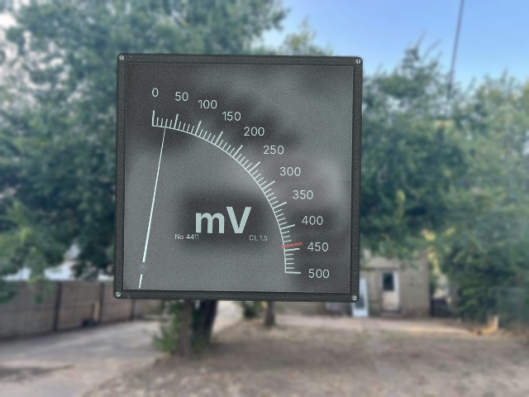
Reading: 30mV
